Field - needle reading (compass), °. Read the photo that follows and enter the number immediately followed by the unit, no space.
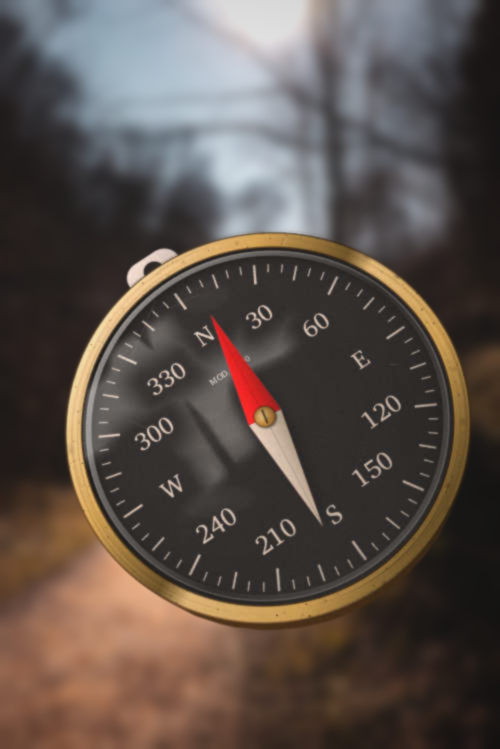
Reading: 7.5°
